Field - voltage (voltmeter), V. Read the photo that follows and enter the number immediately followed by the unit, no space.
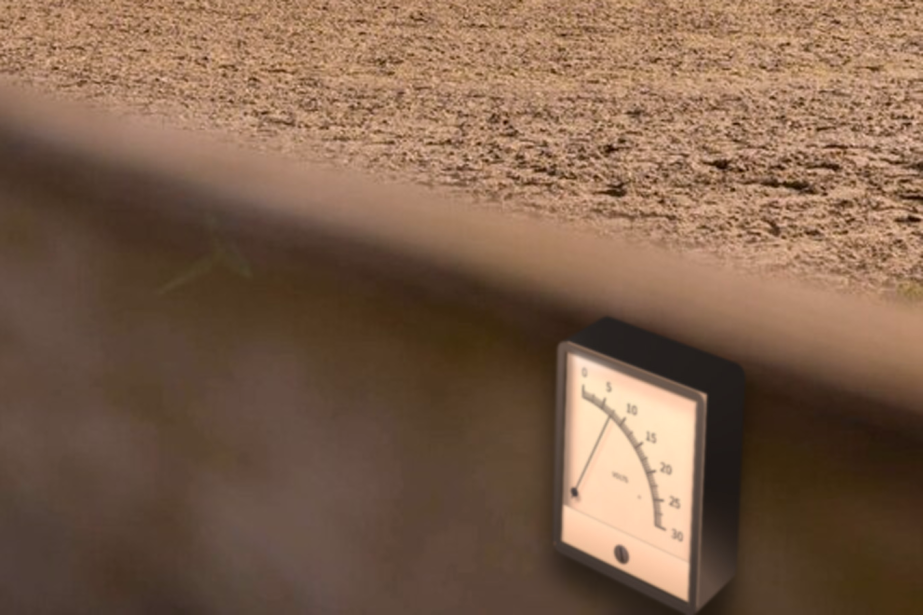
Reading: 7.5V
